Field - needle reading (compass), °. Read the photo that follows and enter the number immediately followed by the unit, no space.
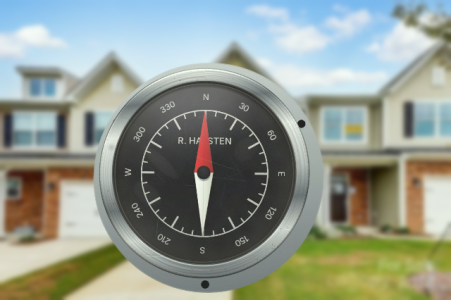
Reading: 0°
